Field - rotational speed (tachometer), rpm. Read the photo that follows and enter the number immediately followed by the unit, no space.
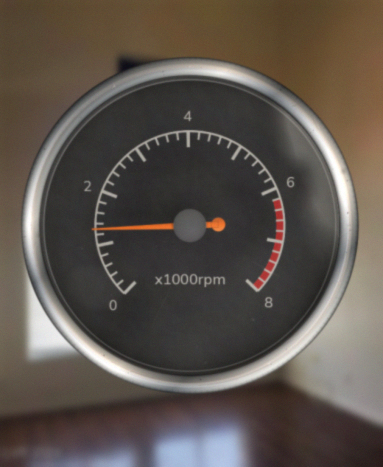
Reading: 1300rpm
